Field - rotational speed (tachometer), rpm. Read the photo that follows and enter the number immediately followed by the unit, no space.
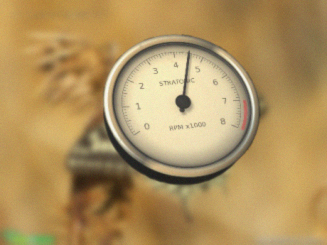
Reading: 4500rpm
